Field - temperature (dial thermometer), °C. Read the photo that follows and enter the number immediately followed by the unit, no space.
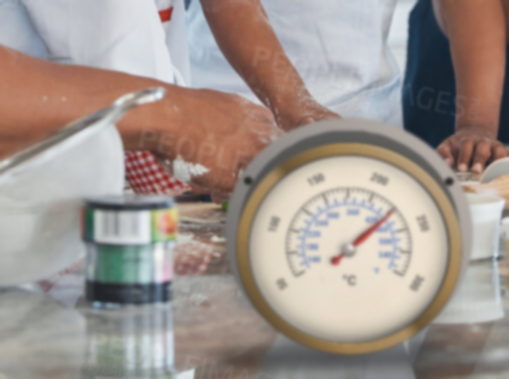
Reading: 225°C
